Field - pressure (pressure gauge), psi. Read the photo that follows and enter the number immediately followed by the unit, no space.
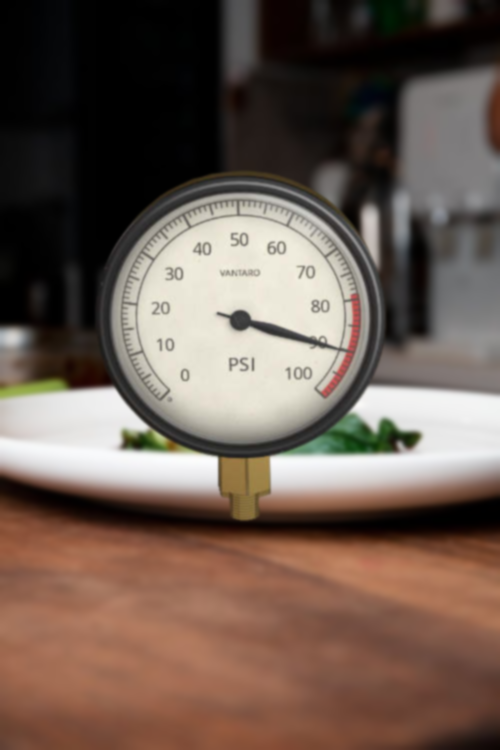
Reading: 90psi
